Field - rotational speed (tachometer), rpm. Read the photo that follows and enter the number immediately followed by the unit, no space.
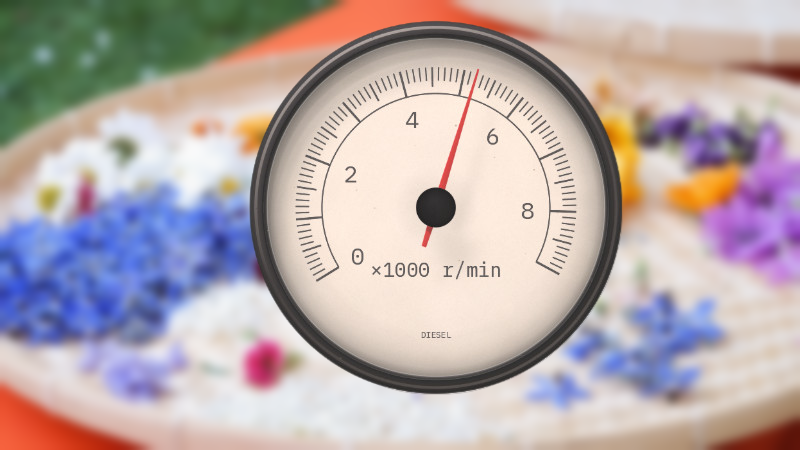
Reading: 5200rpm
